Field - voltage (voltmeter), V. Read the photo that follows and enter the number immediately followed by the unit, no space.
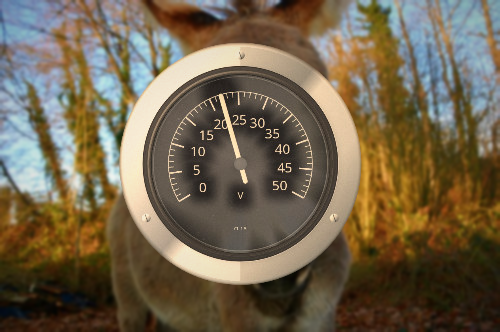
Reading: 22V
